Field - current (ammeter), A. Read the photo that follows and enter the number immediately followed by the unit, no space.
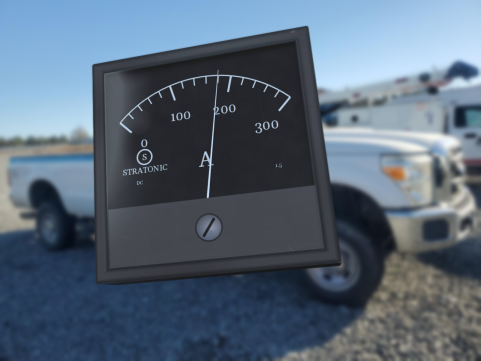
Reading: 180A
